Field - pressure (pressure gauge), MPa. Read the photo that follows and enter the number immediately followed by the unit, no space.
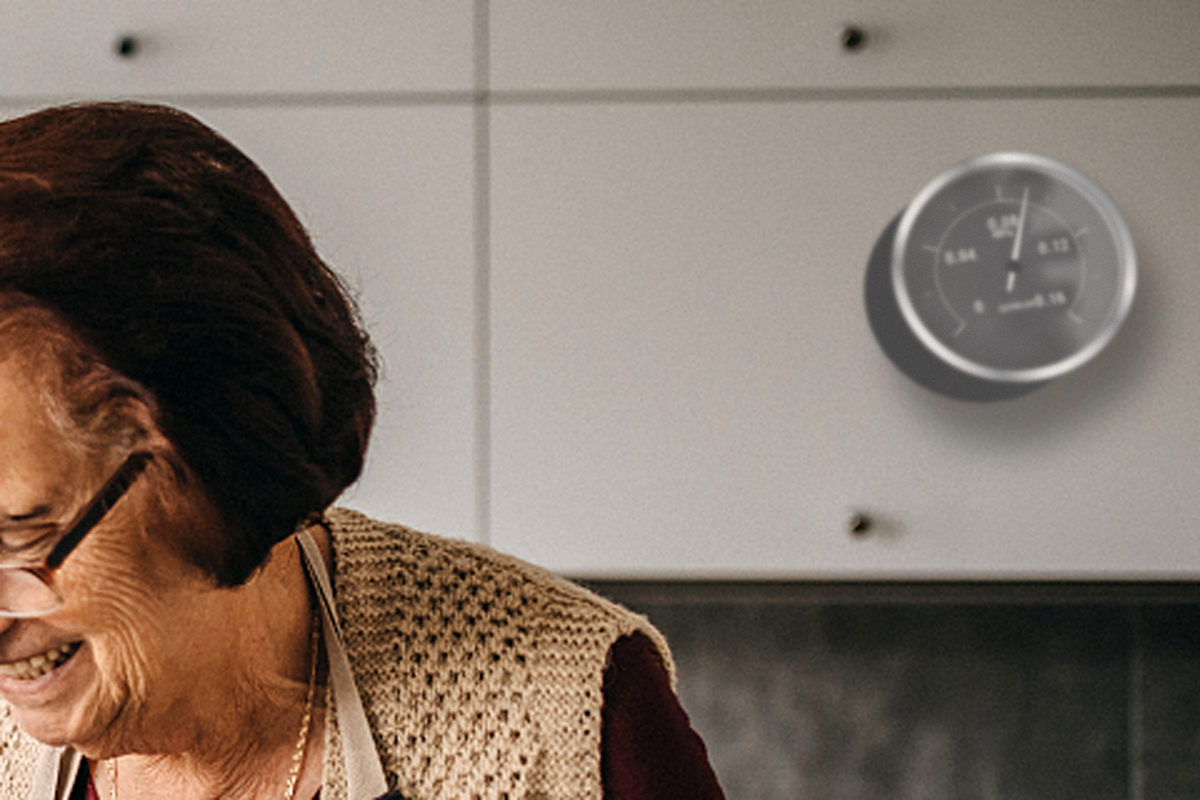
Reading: 0.09MPa
